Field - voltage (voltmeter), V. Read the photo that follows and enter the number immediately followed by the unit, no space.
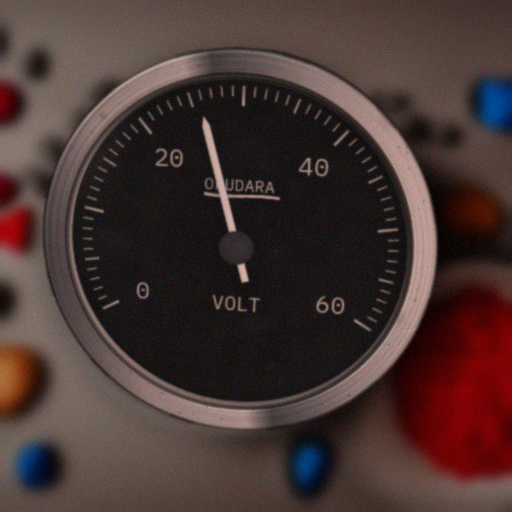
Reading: 26V
